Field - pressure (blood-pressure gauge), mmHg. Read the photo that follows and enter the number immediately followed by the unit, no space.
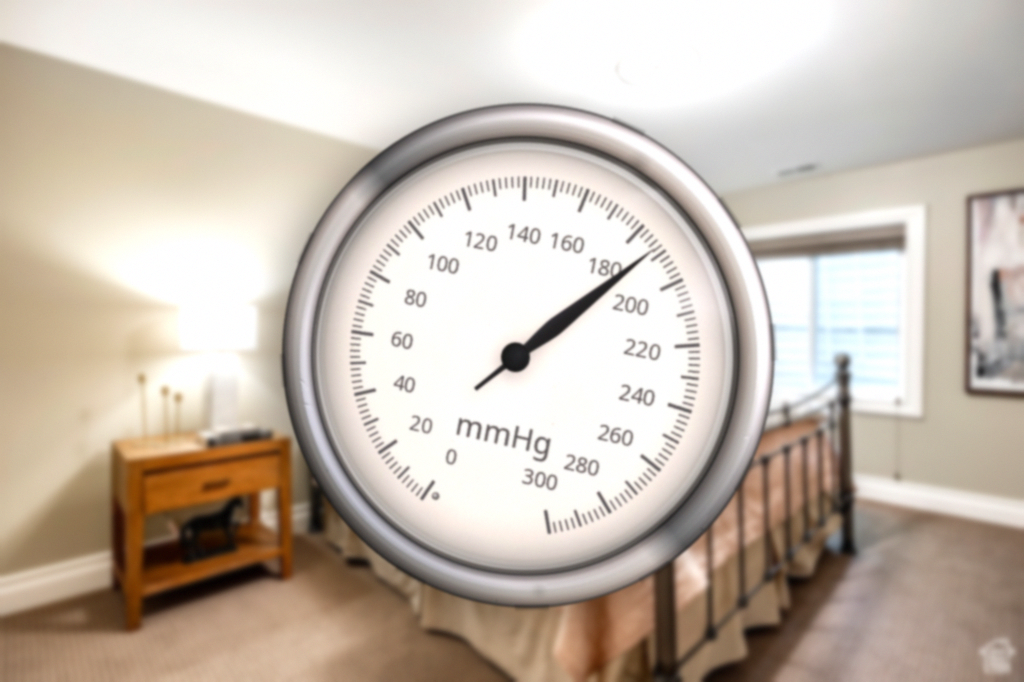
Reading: 188mmHg
